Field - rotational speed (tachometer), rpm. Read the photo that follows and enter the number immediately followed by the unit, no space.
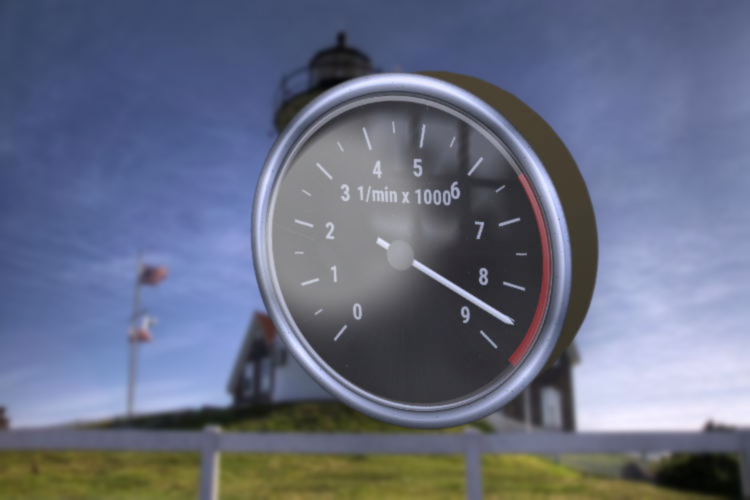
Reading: 8500rpm
